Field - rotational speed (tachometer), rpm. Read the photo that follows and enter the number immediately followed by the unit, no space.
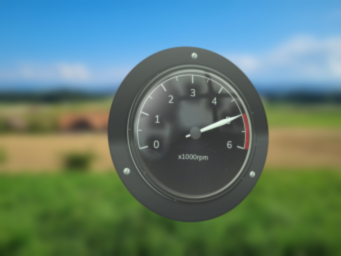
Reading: 5000rpm
